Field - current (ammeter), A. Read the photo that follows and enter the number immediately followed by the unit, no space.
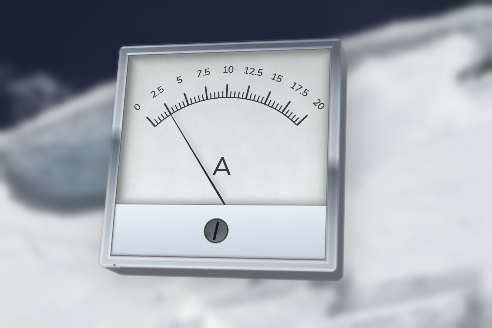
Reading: 2.5A
